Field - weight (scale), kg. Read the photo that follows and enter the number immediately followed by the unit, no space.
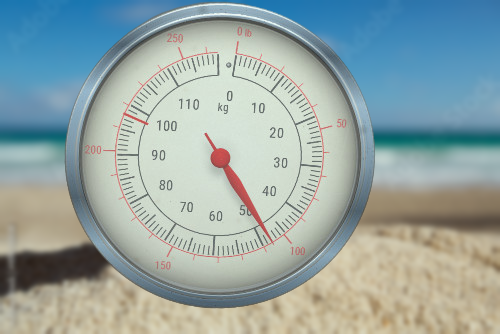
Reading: 48kg
